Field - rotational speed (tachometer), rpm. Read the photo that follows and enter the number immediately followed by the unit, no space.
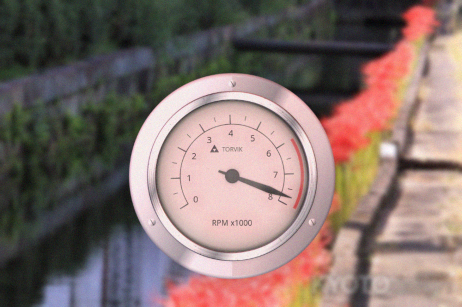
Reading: 7750rpm
